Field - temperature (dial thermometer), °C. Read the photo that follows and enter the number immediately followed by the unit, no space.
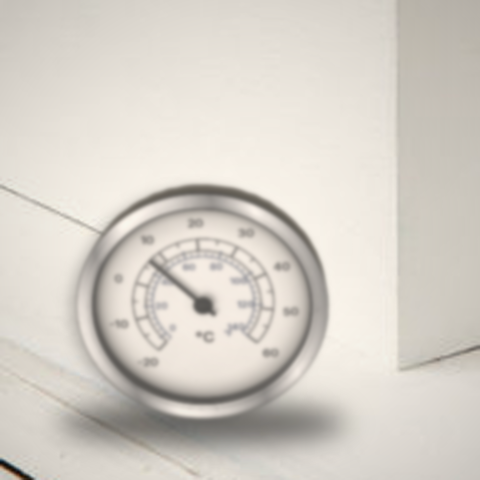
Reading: 7.5°C
